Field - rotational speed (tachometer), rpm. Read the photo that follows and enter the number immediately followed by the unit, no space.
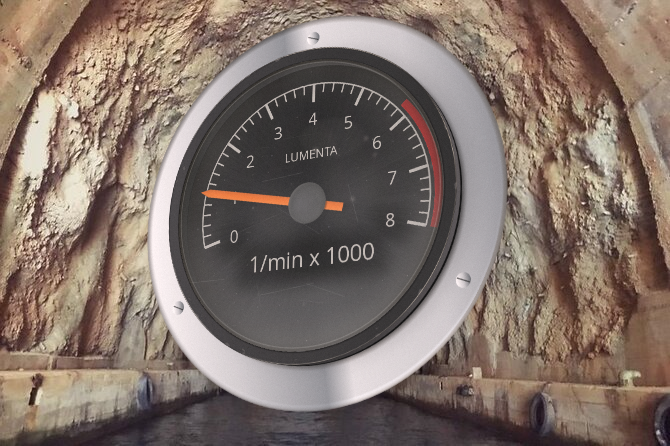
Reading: 1000rpm
